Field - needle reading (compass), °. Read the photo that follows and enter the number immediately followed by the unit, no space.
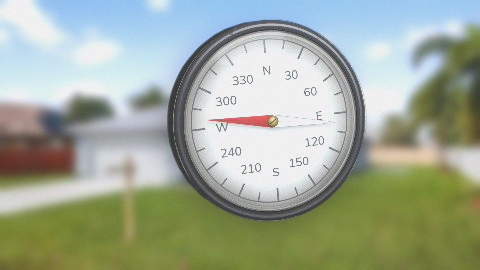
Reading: 277.5°
